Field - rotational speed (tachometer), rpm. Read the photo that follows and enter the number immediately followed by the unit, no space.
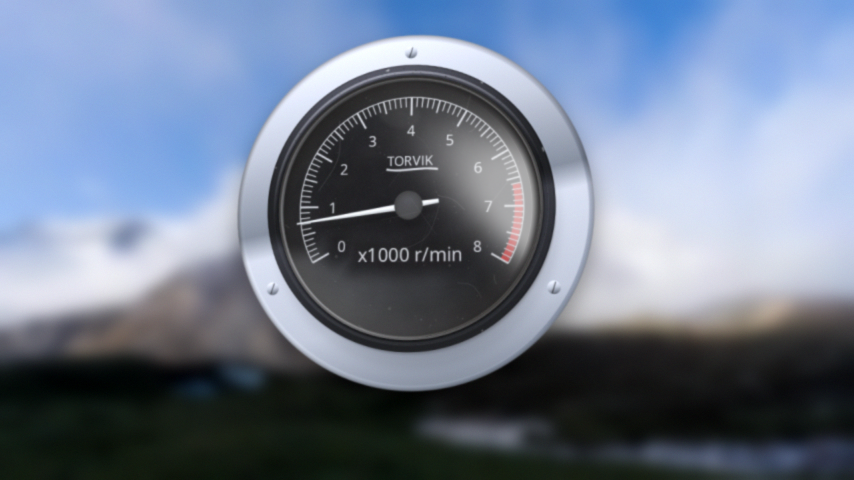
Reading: 700rpm
